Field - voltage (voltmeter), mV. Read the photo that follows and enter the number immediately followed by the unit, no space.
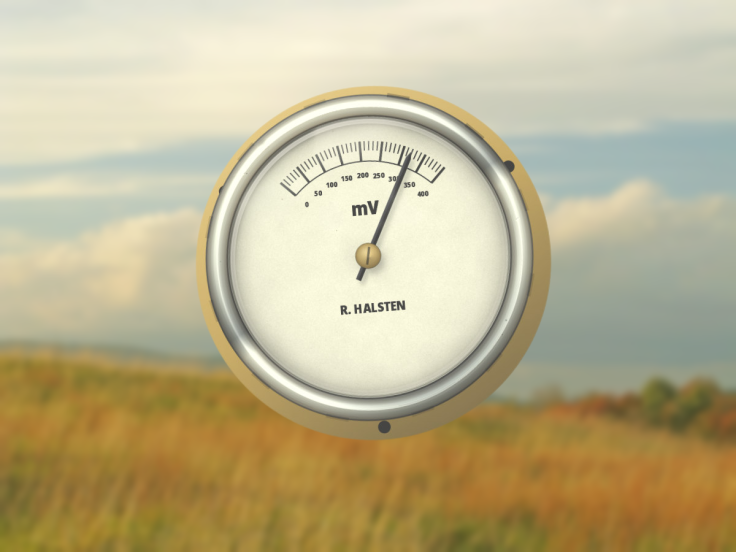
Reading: 320mV
